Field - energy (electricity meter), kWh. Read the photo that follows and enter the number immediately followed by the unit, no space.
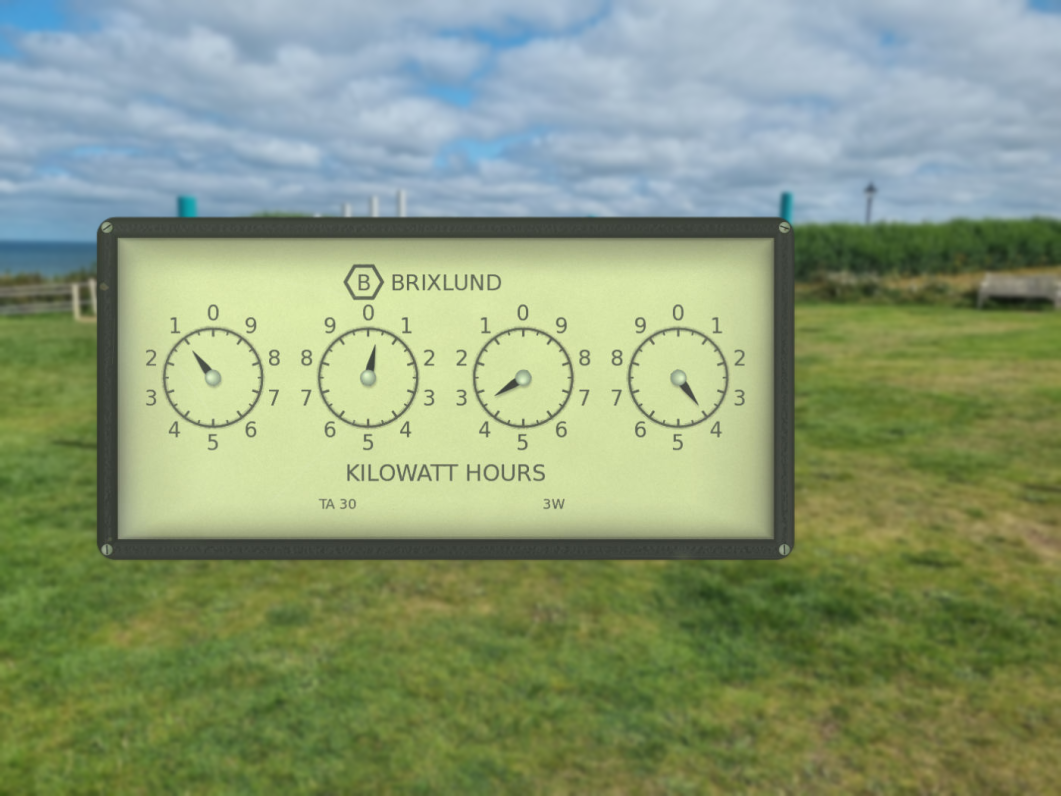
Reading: 1034kWh
